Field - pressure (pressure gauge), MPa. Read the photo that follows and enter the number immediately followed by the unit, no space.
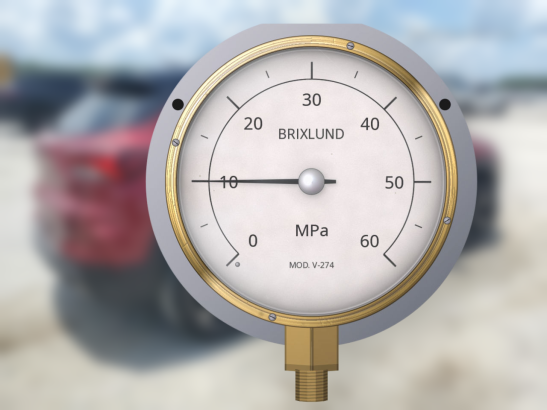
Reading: 10MPa
